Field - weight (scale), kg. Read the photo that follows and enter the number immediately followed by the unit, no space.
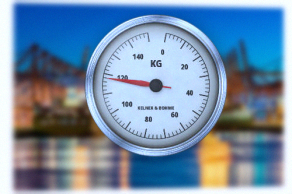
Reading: 118kg
